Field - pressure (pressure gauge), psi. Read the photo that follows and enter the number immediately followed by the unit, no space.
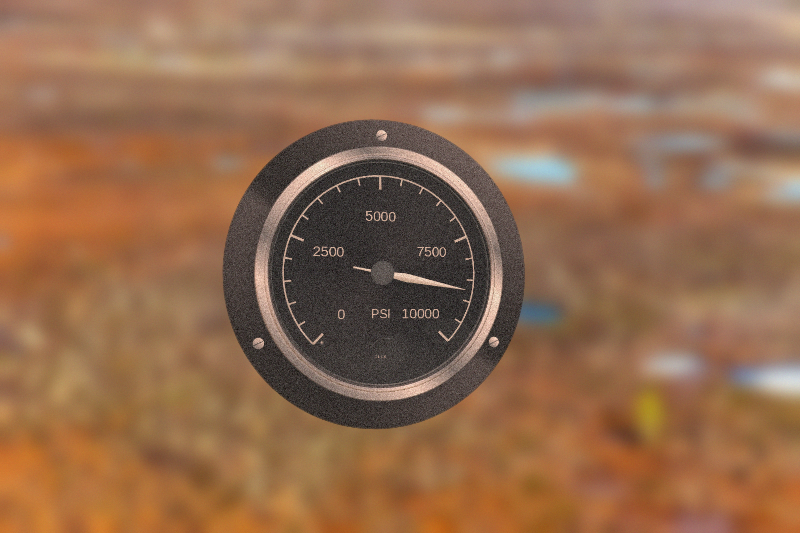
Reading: 8750psi
